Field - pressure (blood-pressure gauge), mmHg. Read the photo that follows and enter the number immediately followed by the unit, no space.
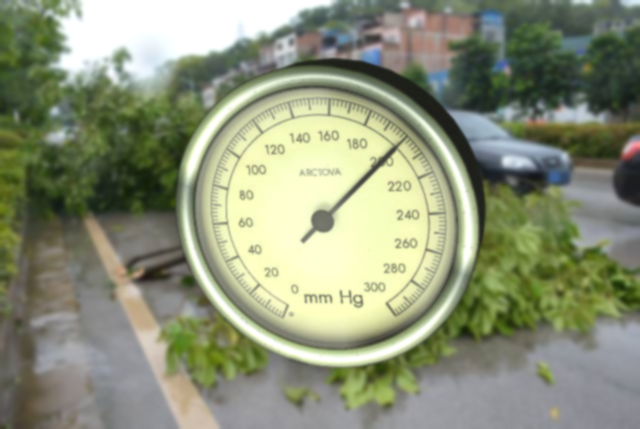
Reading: 200mmHg
